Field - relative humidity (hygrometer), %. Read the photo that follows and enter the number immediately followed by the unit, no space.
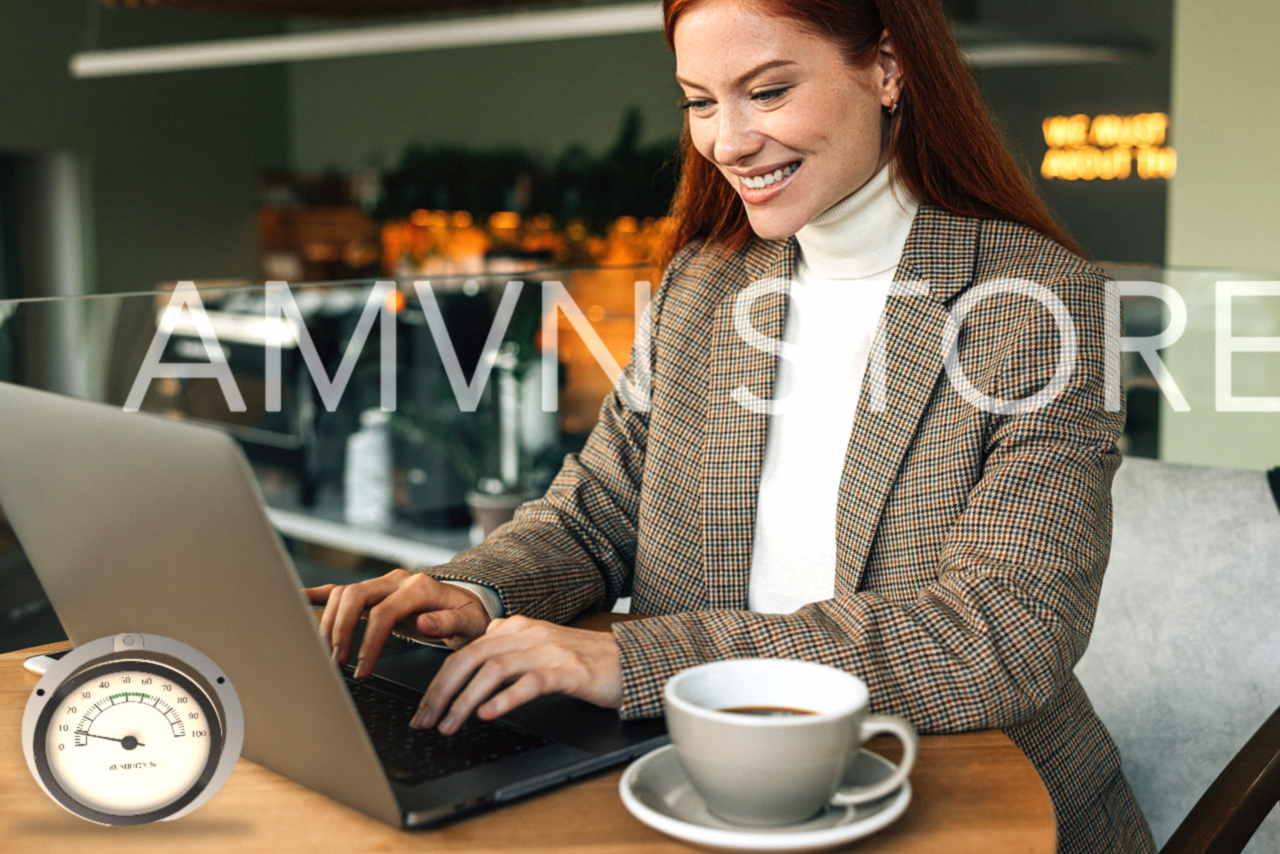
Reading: 10%
